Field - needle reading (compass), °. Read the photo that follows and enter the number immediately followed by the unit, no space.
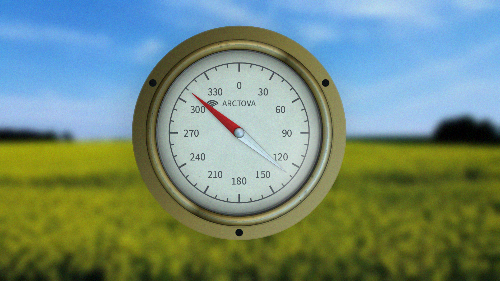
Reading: 310°
